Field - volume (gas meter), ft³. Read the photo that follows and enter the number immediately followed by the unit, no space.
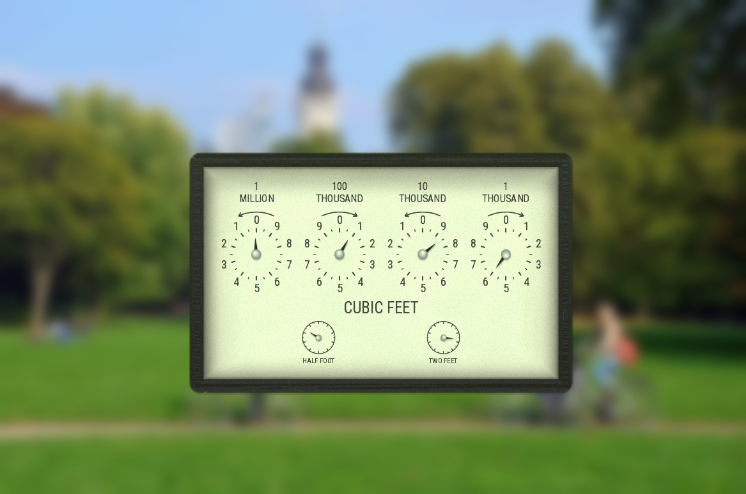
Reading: 8600ft³
